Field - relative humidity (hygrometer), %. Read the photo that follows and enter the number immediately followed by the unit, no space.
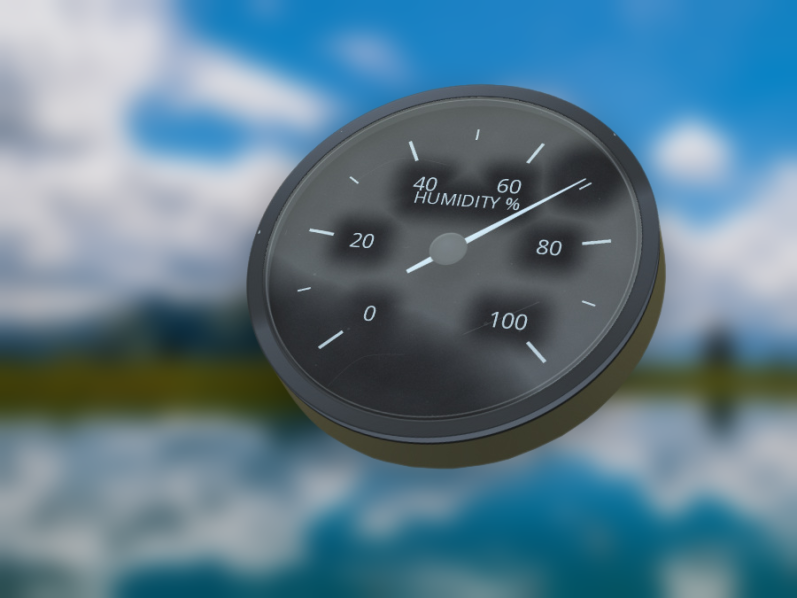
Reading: 70%
